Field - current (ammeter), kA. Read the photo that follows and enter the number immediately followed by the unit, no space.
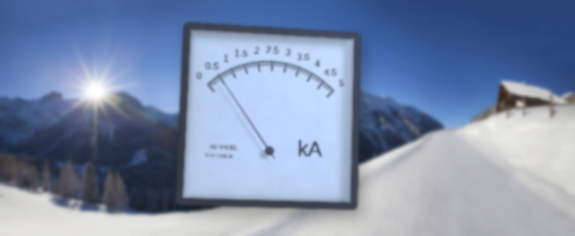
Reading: 0.5kA
